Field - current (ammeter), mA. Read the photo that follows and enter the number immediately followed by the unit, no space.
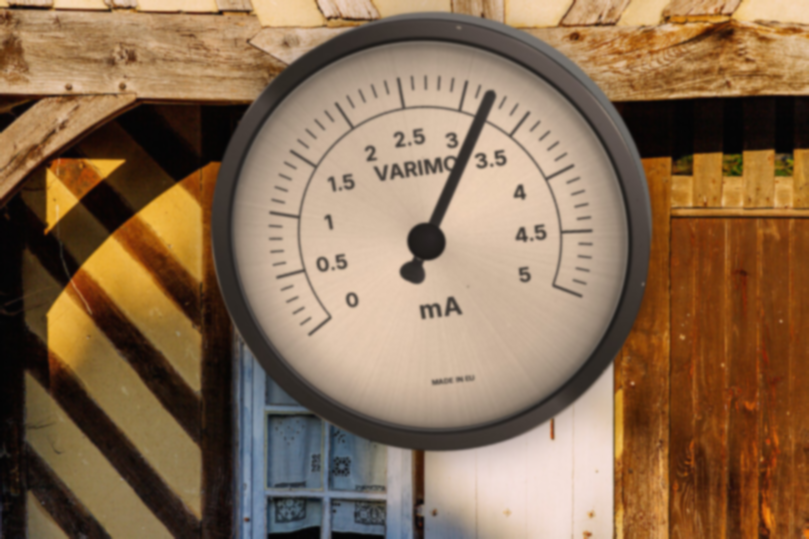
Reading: 3.2mA
